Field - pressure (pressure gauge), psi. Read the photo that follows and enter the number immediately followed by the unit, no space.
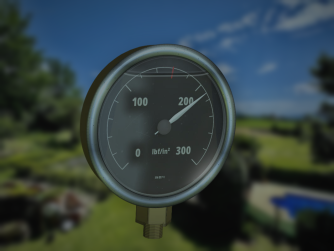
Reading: 210psi
